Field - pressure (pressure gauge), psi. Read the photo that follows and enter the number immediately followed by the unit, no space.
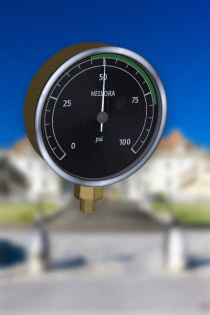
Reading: 50psi
